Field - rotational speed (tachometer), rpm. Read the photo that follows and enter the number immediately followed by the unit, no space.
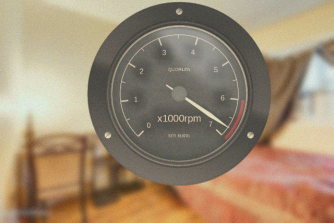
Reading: 6750rpm
